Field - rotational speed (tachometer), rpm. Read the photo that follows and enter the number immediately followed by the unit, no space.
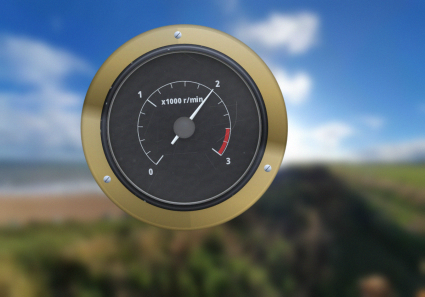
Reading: 2000rpm
